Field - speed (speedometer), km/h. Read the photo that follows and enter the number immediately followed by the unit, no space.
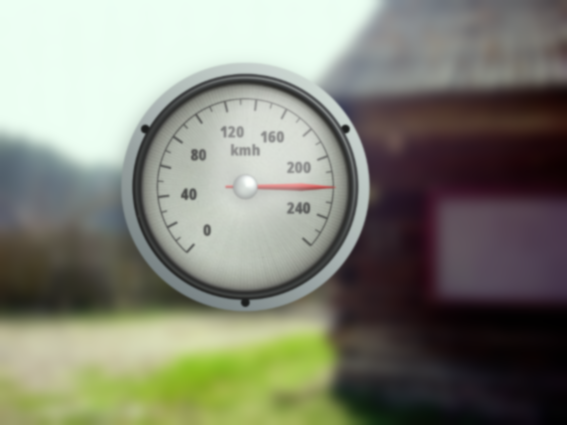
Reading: 220km/h
